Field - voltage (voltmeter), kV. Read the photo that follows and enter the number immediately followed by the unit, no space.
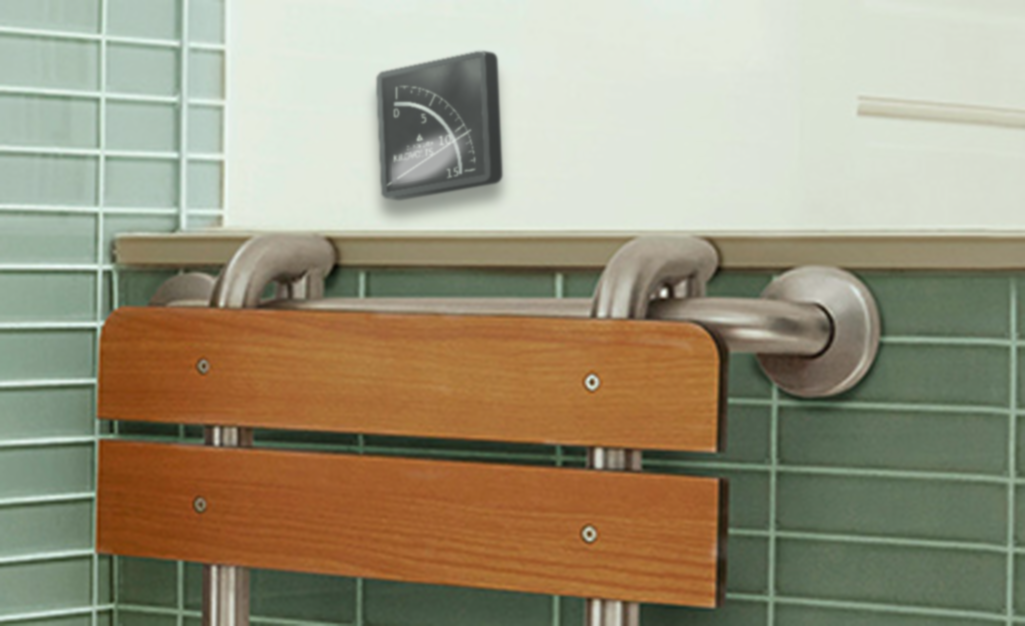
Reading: 11kV
